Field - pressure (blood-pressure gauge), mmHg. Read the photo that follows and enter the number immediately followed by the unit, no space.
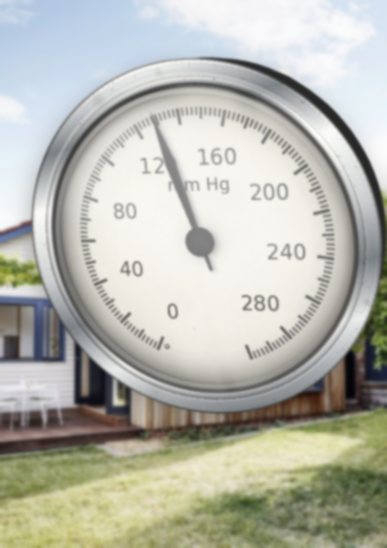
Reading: 130mmHg
